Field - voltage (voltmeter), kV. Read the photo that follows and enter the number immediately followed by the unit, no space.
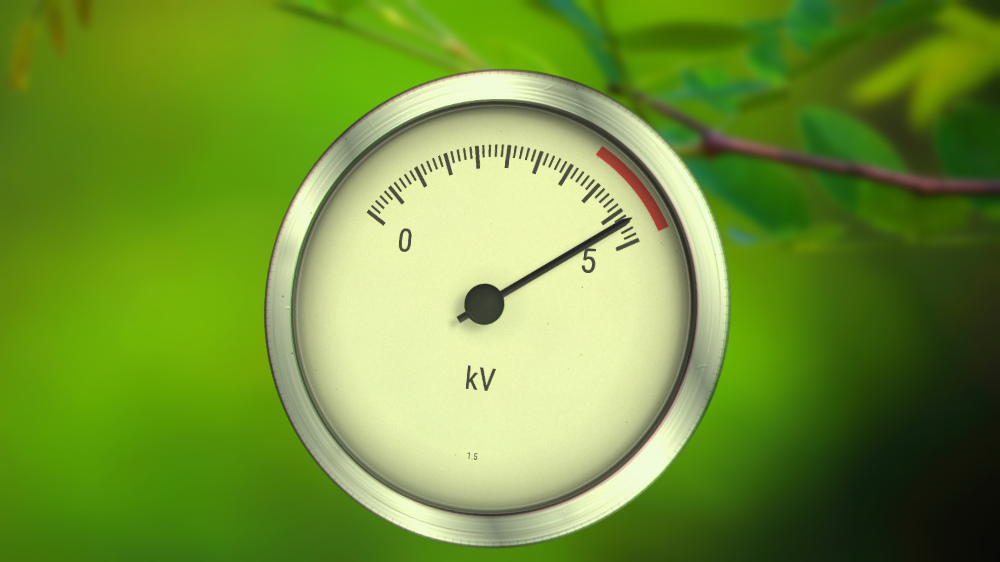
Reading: 4.7kV
